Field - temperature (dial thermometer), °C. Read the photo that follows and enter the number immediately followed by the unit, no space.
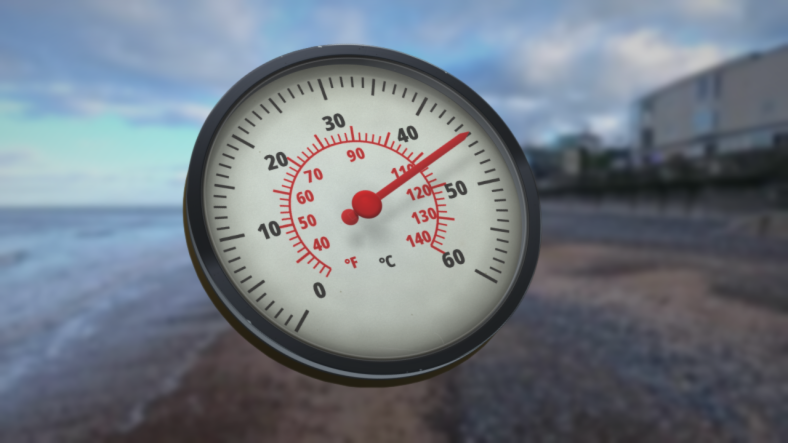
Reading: 45°C
